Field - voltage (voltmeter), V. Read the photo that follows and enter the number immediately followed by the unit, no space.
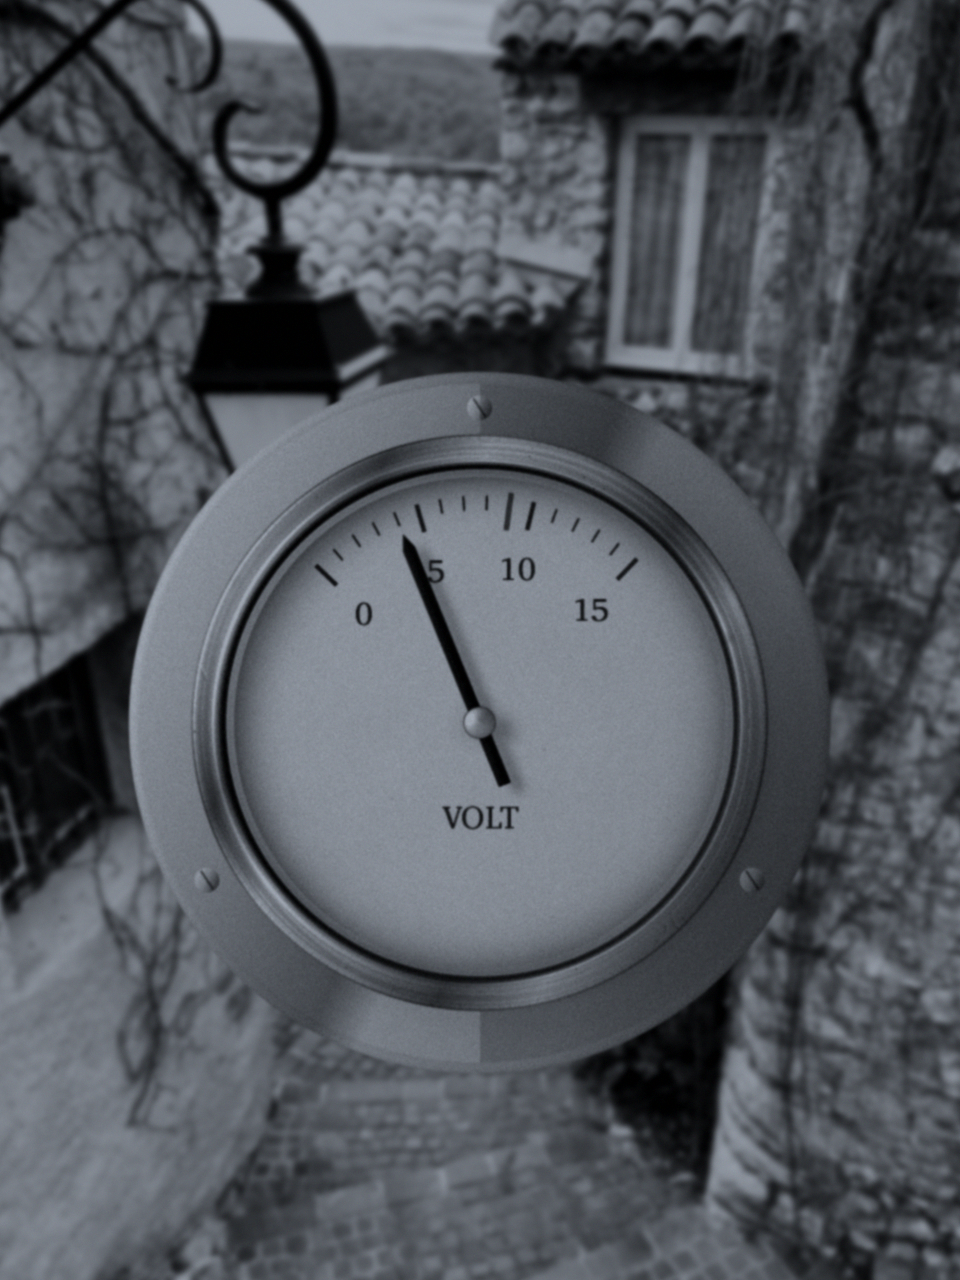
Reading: 4V
